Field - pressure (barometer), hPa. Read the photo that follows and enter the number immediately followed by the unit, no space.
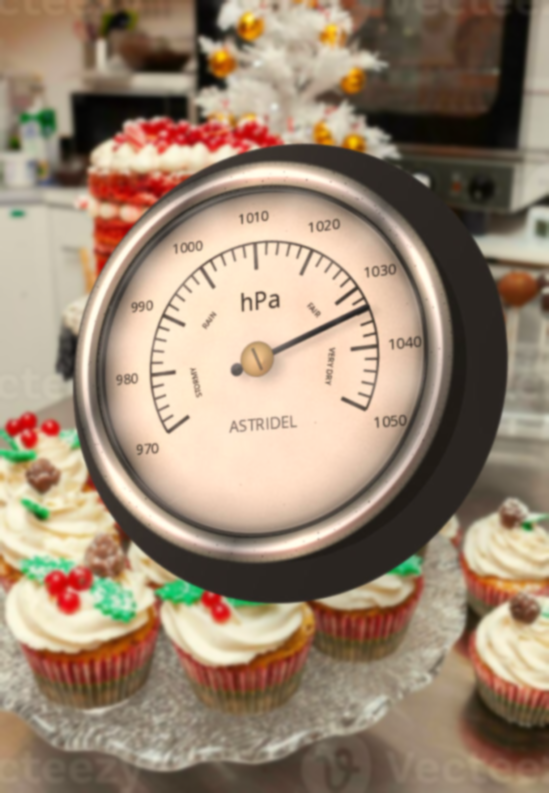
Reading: 1034hPa
